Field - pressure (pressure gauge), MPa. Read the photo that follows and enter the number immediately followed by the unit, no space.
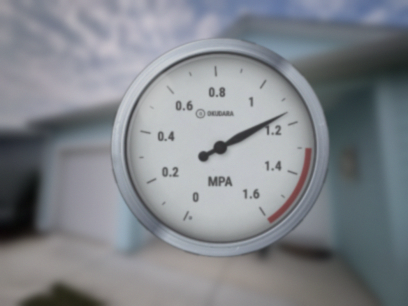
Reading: 1.15MPa
